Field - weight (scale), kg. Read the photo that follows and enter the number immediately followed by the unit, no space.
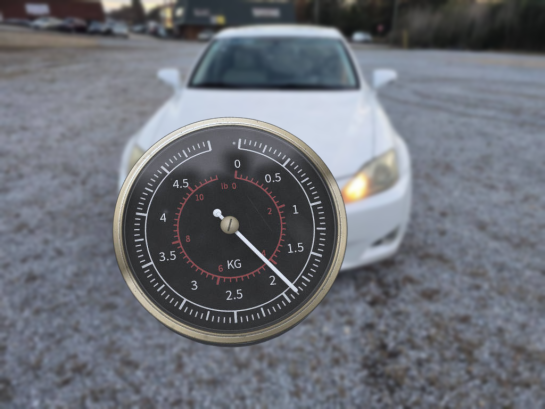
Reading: 1.9kg
